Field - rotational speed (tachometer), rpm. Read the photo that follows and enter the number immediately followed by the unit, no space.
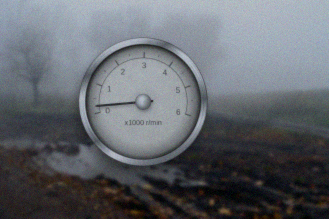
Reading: 250rpm
